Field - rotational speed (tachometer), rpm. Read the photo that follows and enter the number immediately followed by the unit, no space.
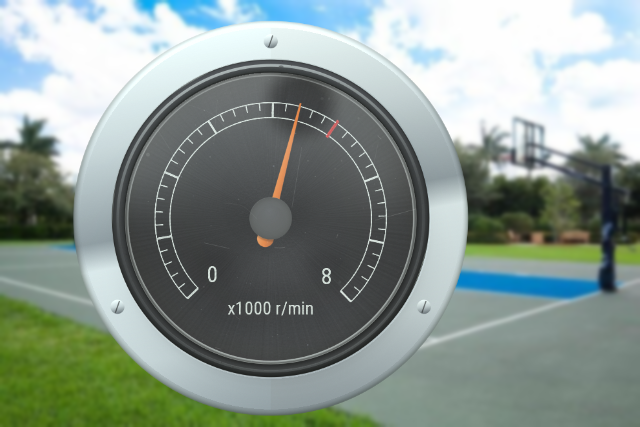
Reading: 4400rpm
